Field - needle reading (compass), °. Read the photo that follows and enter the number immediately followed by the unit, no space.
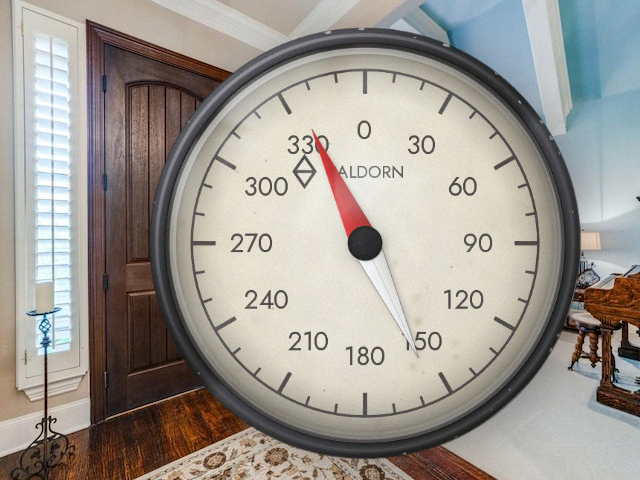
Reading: 335°
